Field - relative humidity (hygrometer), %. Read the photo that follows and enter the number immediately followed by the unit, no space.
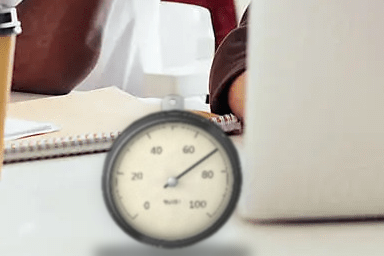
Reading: 70%
